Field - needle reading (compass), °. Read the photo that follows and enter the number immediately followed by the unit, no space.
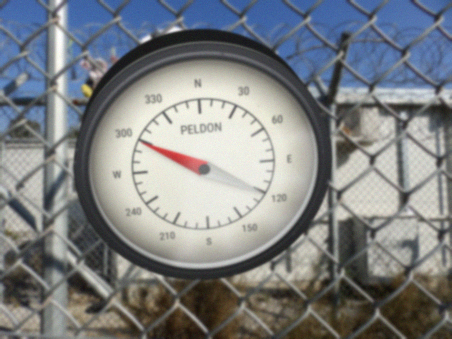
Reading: 300°
